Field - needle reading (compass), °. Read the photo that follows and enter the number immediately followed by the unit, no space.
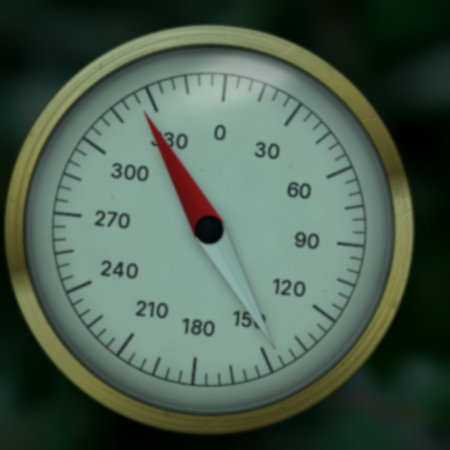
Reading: 325°
